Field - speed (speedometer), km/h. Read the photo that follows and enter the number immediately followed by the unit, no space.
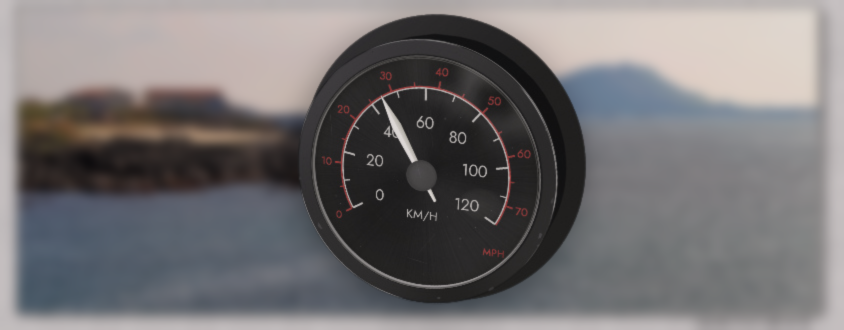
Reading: 45km/h
